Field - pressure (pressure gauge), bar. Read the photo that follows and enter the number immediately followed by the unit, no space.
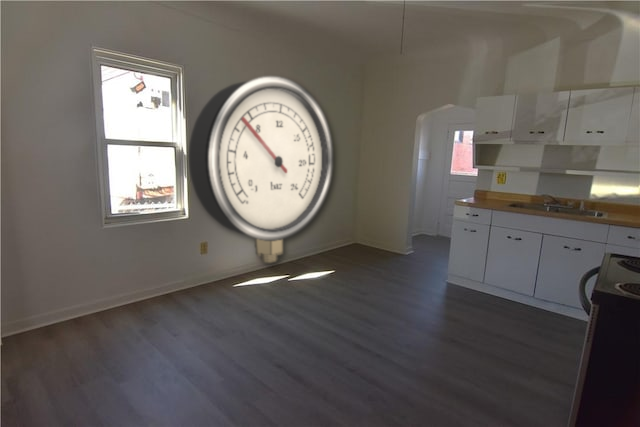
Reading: 7bar
